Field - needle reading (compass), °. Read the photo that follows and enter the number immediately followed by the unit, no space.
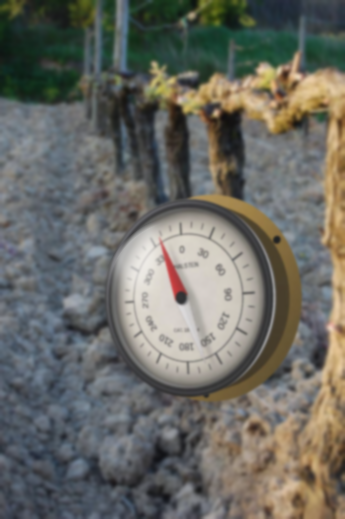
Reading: 340°
